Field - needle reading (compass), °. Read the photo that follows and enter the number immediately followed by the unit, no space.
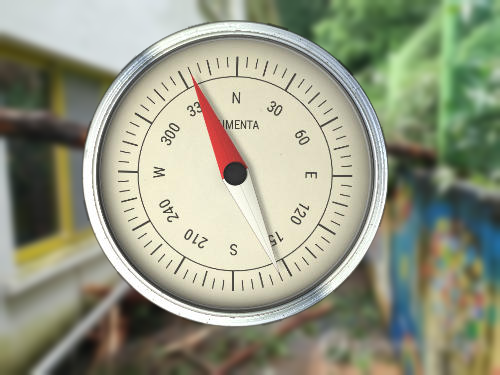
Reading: 335°
